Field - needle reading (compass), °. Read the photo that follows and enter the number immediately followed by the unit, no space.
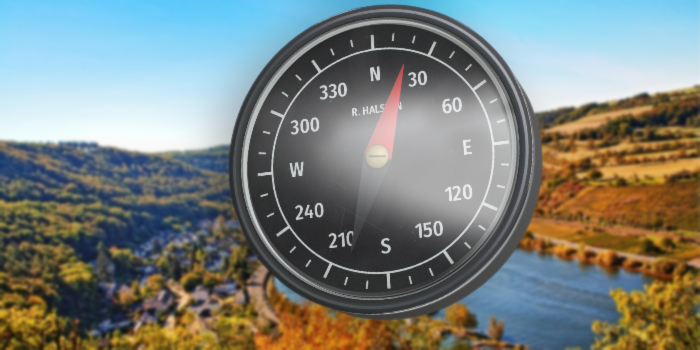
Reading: 20°
